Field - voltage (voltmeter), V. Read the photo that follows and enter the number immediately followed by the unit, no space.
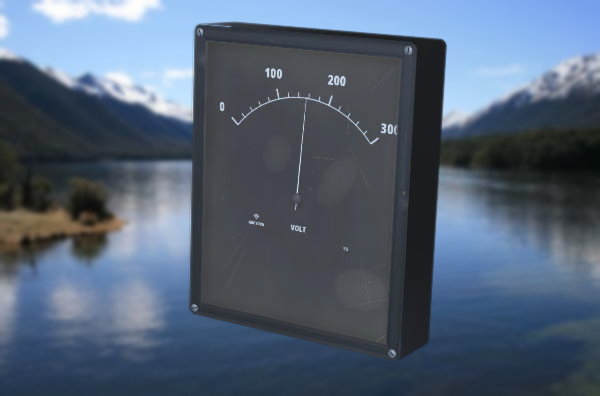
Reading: 160V
